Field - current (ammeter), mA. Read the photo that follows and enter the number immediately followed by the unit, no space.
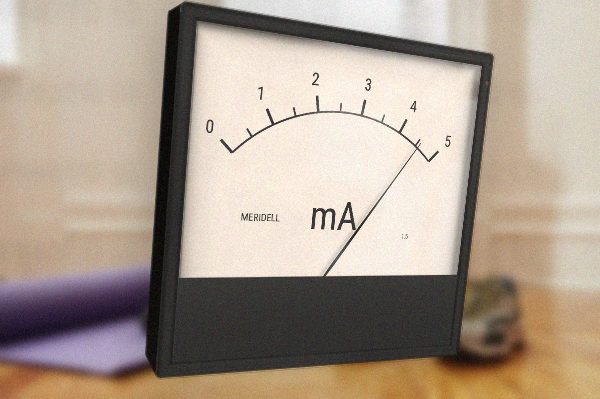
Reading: 4.5mA
